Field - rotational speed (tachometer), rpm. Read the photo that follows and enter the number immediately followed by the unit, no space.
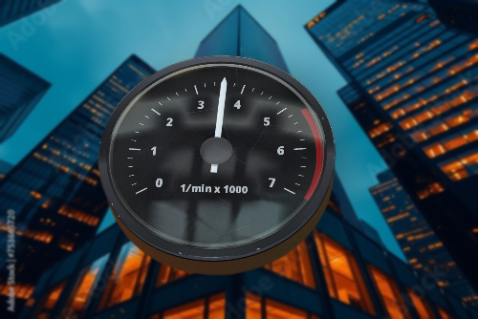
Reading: 3600rpm
